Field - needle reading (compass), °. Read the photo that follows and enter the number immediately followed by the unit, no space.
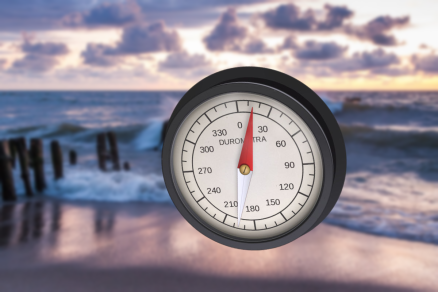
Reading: 15°
